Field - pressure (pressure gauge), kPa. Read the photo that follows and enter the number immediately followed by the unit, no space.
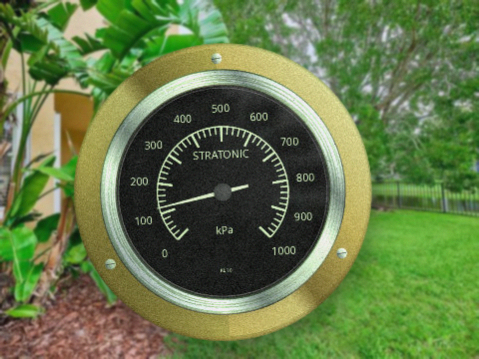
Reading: 120kPa
